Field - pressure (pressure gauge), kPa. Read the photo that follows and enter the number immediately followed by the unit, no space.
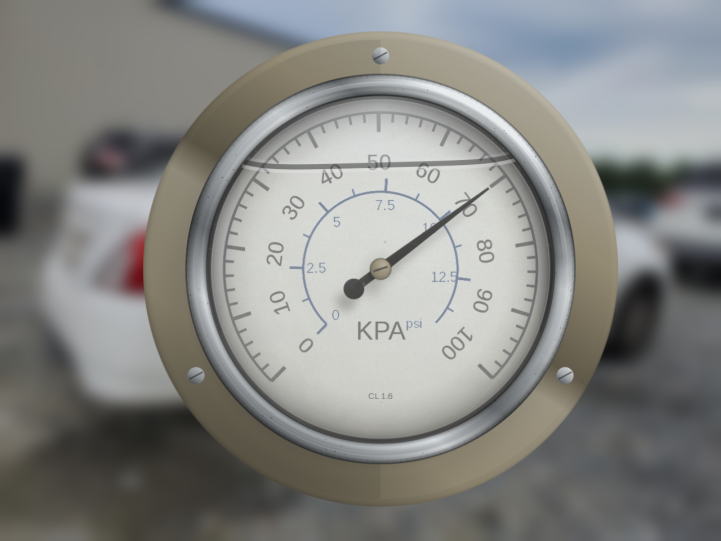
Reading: 70kPa
